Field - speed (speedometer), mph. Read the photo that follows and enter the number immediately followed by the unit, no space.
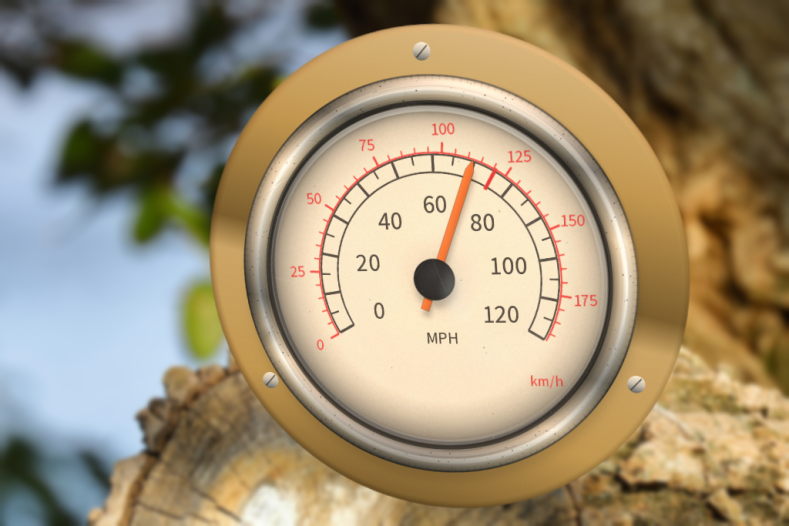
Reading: 70mph
